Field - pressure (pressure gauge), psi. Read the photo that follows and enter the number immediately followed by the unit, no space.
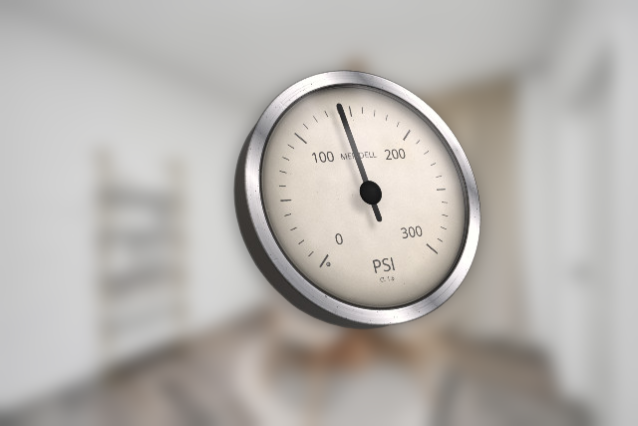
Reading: 140psi
